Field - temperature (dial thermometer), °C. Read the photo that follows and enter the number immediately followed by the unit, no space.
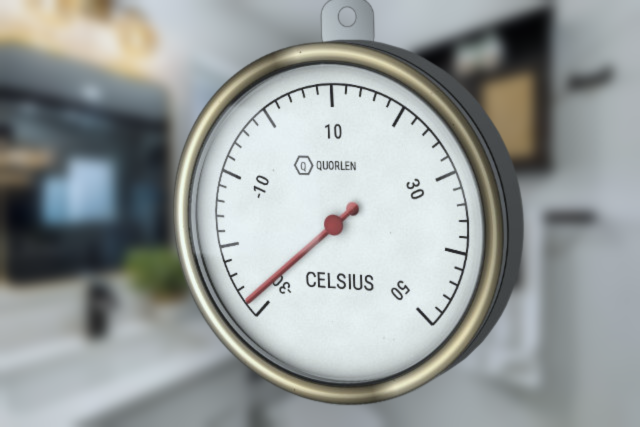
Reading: -28°C
